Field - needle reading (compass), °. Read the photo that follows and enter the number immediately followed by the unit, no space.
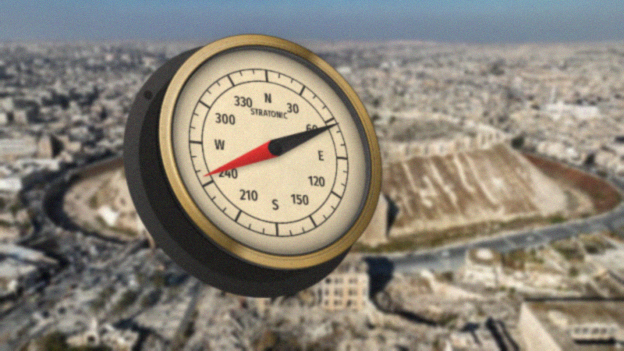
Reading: 245°
